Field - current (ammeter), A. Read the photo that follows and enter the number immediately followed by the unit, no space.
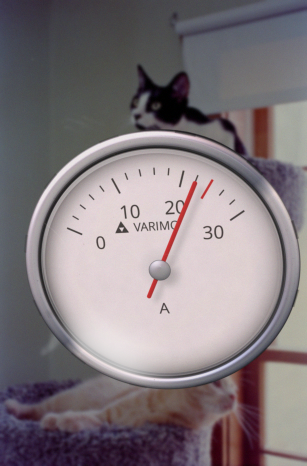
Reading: 22A
